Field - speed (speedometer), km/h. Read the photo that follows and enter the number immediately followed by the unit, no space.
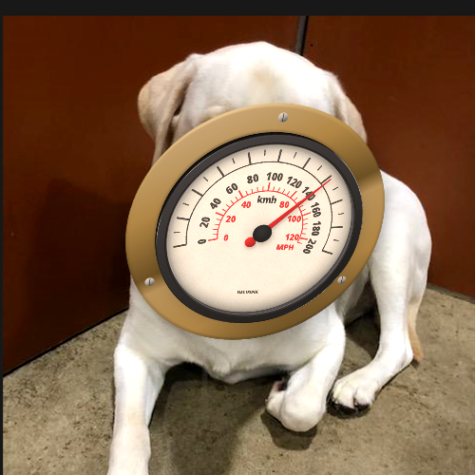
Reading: 140km/h
